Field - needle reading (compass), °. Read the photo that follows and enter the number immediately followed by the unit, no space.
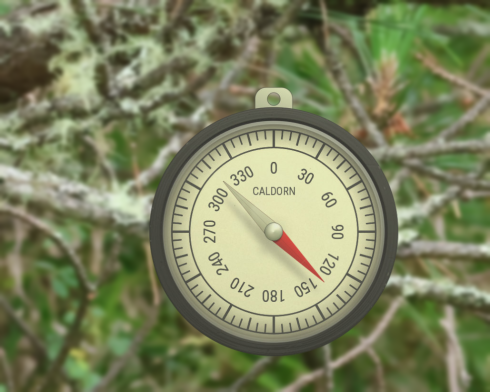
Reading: 135°
